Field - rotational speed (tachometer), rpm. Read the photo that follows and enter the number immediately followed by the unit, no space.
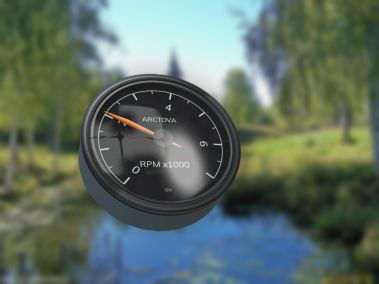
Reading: 2000rpm
